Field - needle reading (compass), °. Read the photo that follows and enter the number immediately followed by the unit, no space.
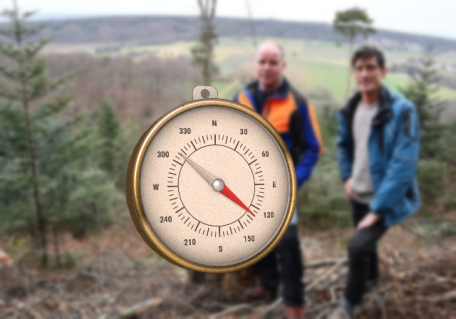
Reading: 130°
